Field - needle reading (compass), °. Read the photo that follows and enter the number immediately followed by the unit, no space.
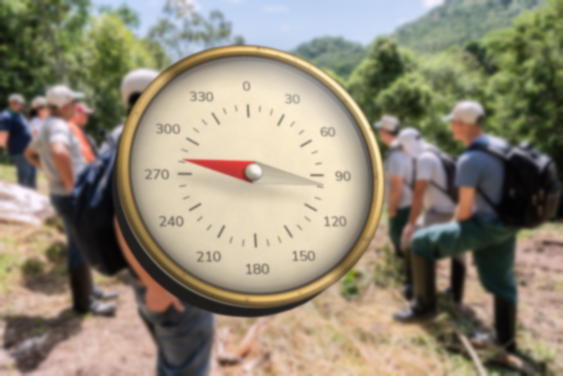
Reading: 280°
